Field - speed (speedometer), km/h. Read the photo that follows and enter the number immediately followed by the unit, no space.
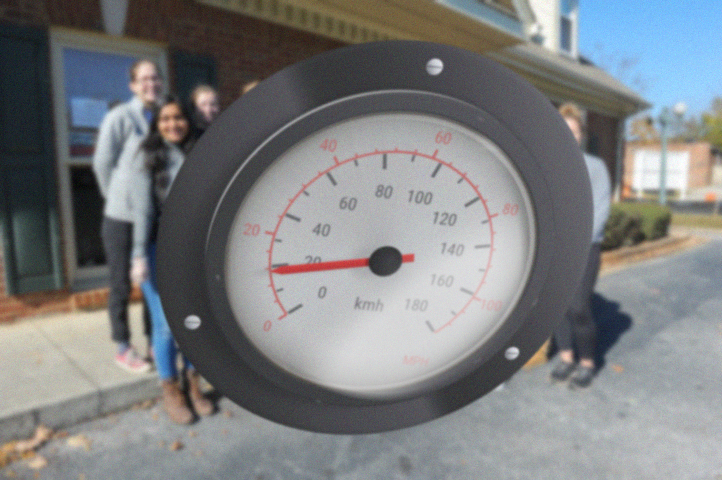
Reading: 20km/h
